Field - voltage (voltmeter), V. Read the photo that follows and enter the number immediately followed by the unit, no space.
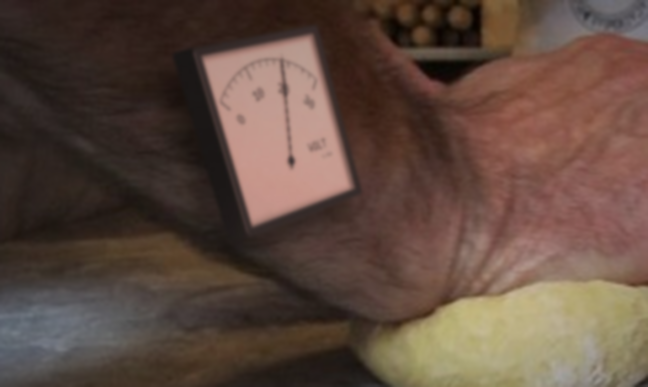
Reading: 20V
